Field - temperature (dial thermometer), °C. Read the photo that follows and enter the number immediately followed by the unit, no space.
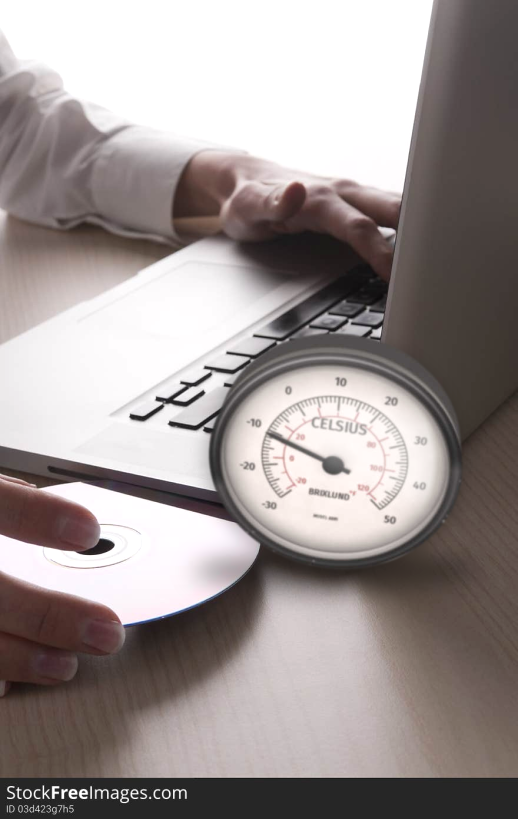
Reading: -10°C
